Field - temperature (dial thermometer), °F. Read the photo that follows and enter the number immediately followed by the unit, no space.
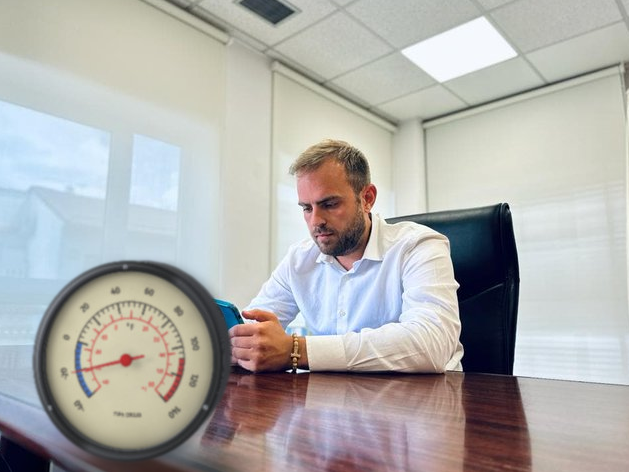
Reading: -20°F
